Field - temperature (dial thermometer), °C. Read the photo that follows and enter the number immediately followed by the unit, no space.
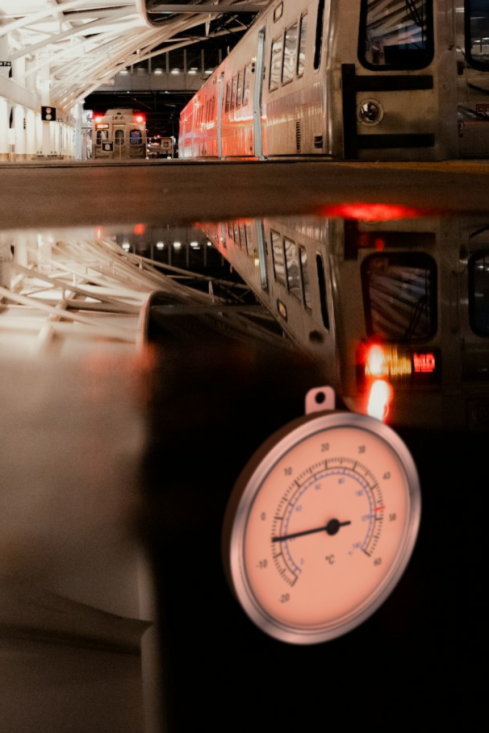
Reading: -5°C
